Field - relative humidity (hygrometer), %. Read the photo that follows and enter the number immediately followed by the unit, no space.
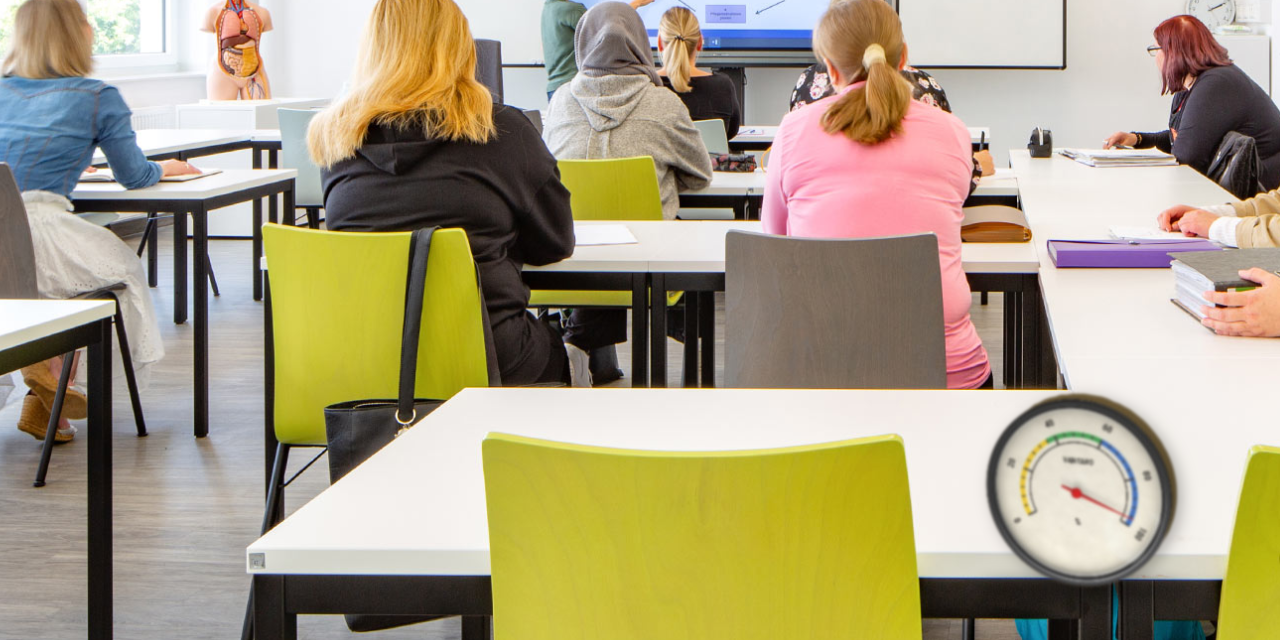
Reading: 96%
